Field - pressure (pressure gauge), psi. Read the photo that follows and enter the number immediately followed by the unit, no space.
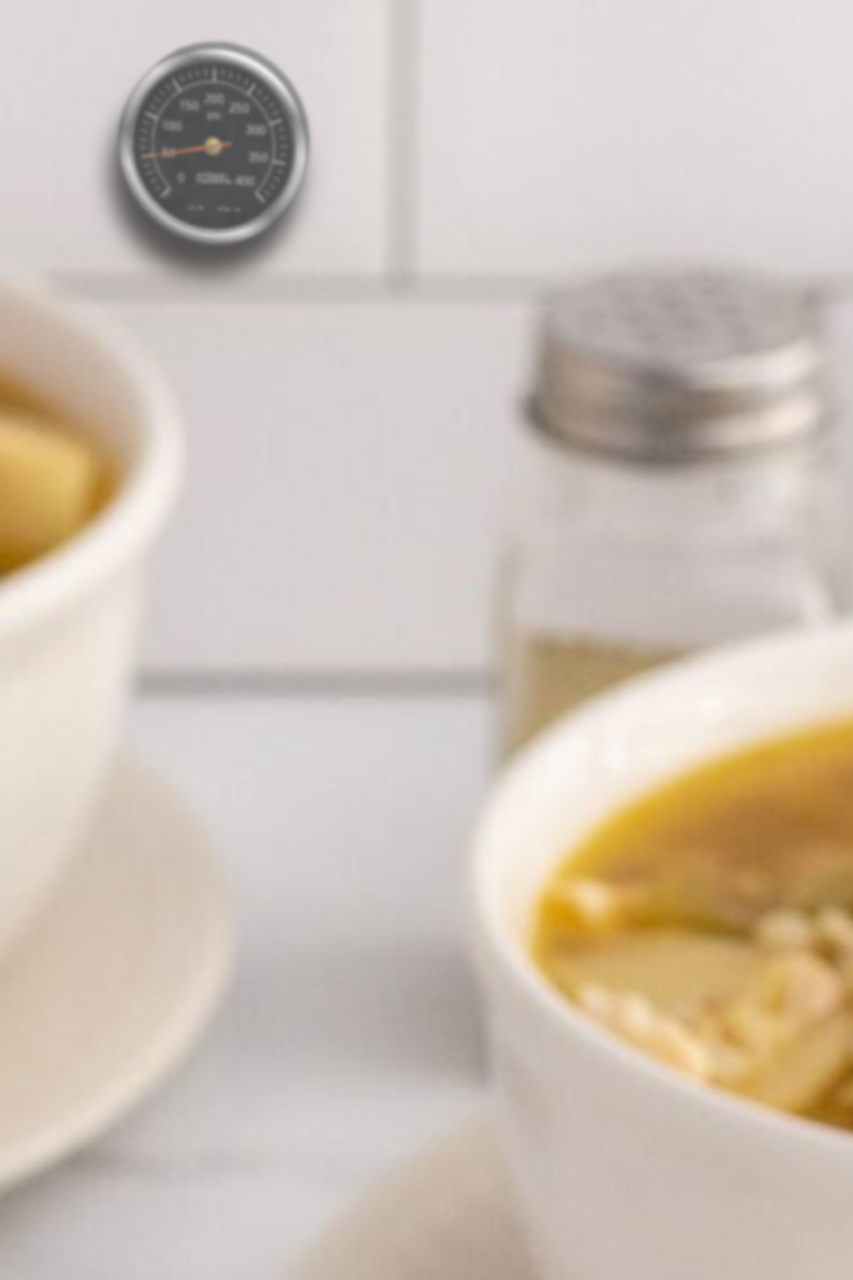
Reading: 50psi
